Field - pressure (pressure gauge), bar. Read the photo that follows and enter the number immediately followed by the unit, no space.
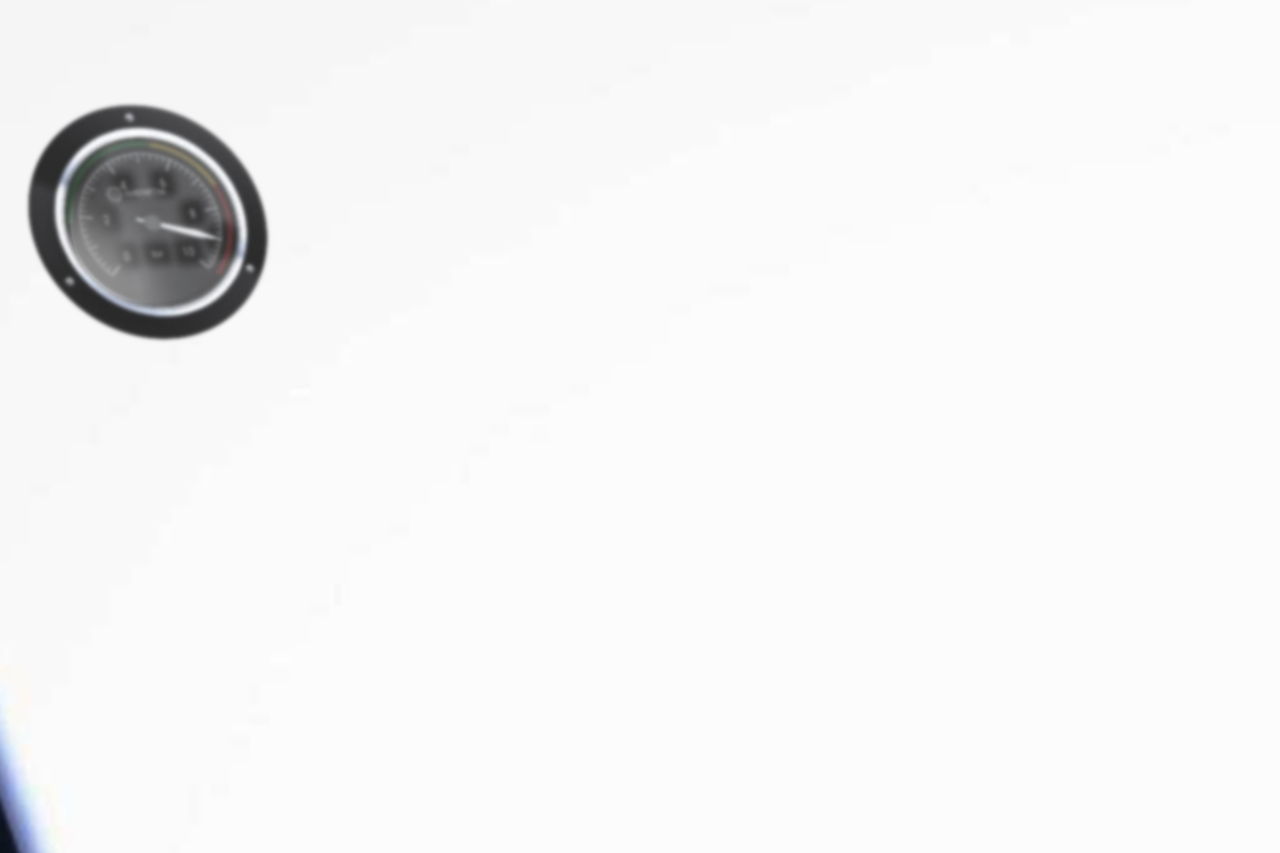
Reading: 9bar
